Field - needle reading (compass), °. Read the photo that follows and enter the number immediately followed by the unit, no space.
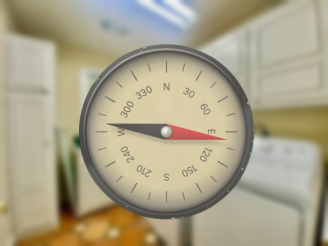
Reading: 97.5°
